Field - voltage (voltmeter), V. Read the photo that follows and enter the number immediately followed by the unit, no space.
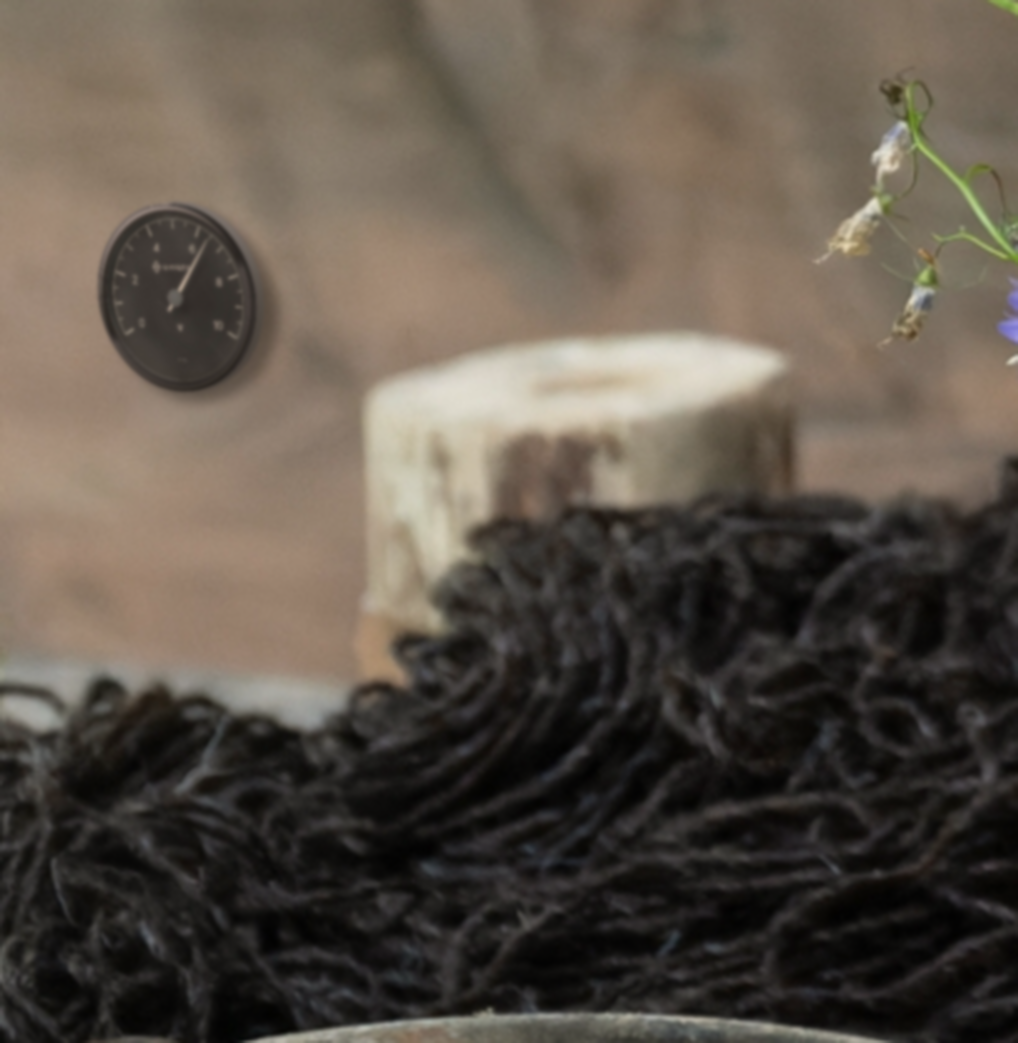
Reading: 6.5V
